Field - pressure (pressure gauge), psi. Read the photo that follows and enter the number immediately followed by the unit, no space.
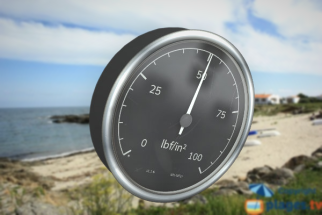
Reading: 50psi
